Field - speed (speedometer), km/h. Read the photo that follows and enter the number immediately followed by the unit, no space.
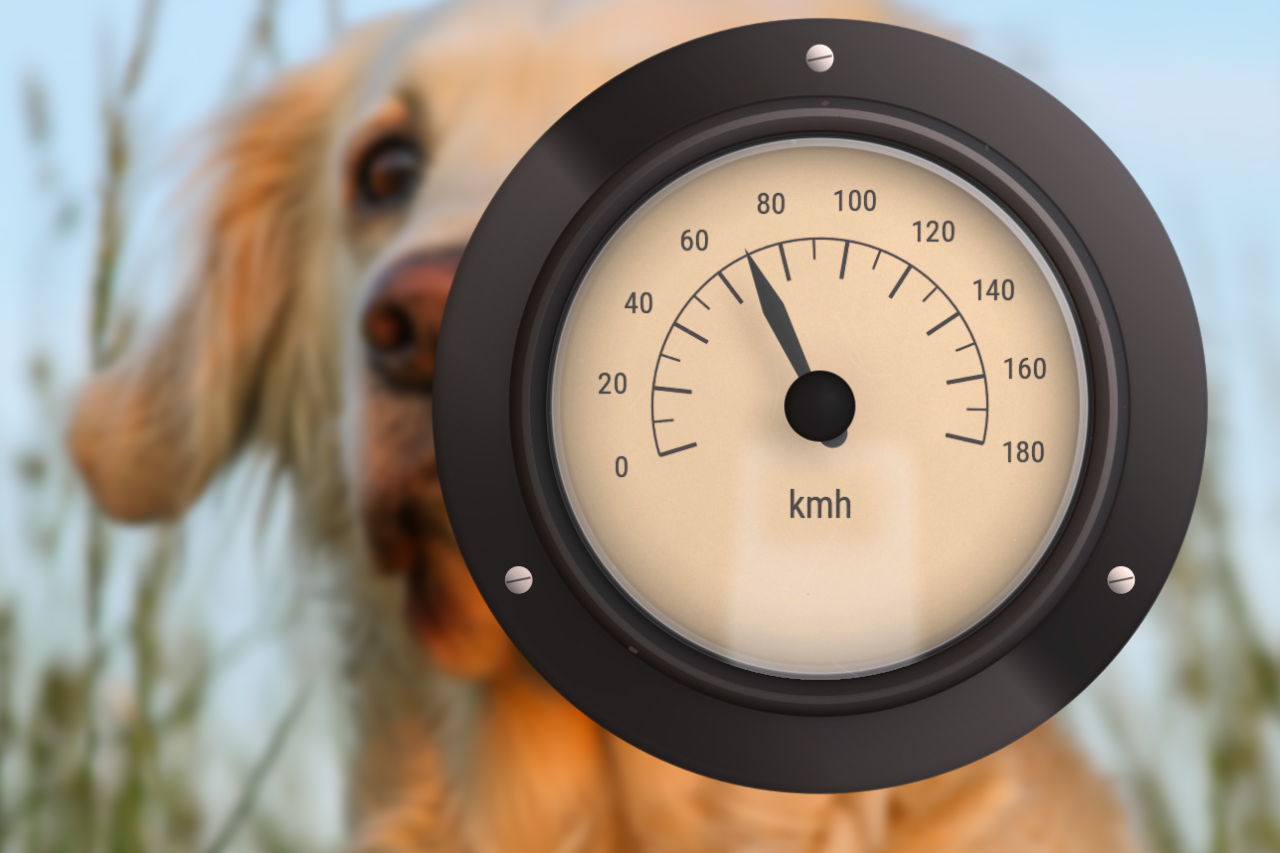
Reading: 70km/h
